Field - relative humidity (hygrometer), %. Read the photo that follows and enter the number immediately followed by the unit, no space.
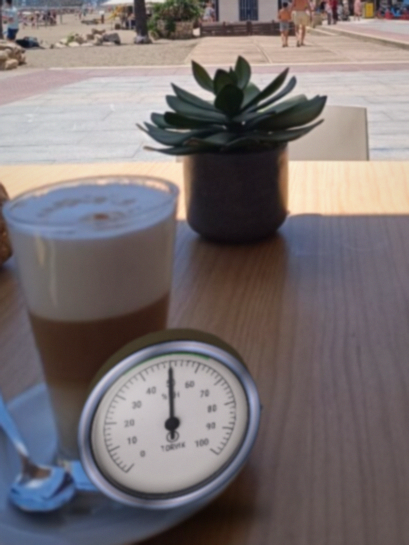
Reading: 50%
